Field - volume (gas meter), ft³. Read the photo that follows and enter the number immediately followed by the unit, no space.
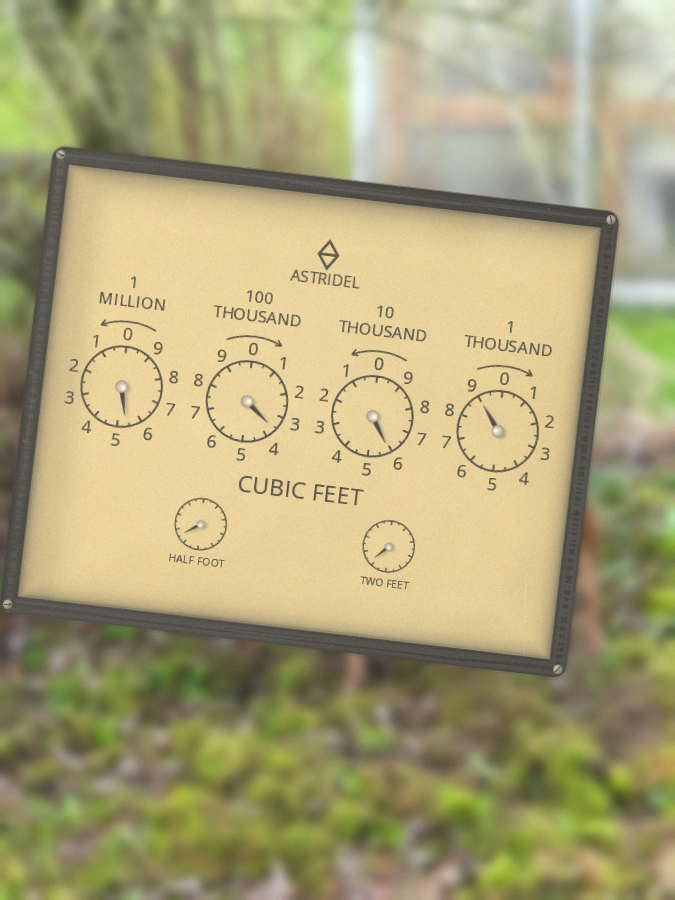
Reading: 535900ft³
